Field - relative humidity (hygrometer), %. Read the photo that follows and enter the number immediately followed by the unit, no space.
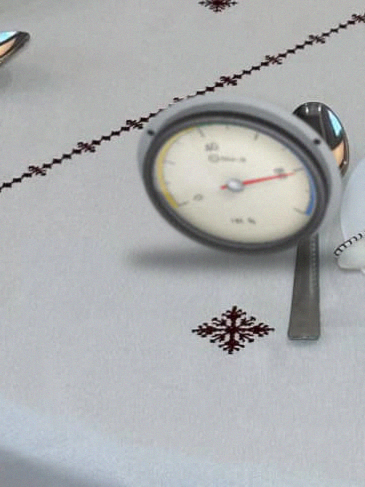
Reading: 80%
